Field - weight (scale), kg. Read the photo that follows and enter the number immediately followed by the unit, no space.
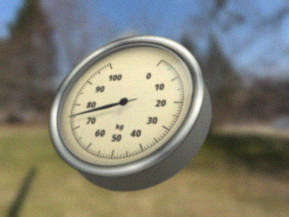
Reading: 75kg
